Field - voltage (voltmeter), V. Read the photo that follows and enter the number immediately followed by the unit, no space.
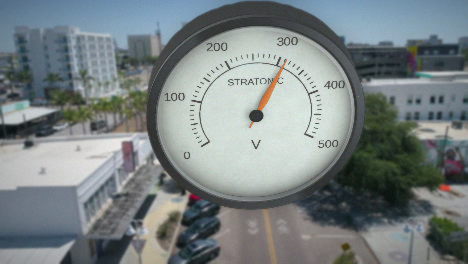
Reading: 310V
